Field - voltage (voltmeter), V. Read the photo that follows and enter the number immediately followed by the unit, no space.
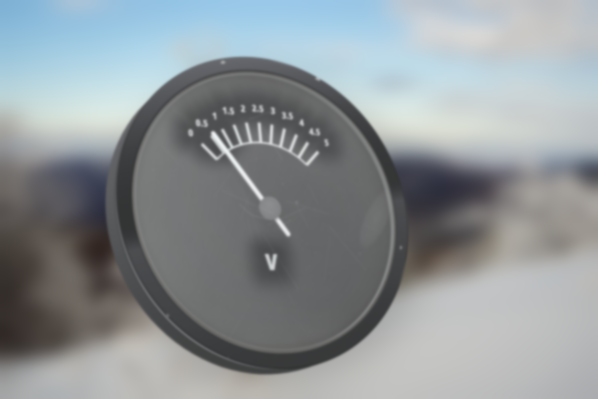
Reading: 0.5V
